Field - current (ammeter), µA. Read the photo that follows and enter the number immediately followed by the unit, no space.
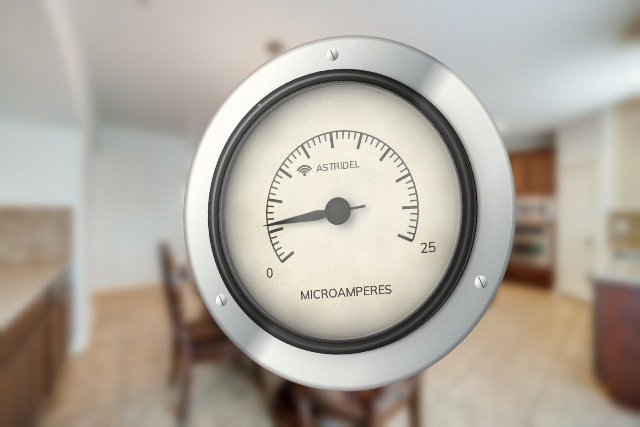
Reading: 3µA
